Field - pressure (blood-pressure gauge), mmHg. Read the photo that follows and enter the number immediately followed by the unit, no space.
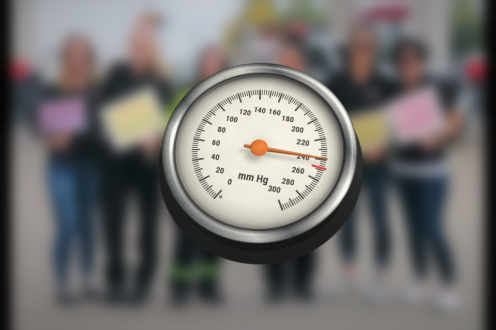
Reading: 240mmHg
